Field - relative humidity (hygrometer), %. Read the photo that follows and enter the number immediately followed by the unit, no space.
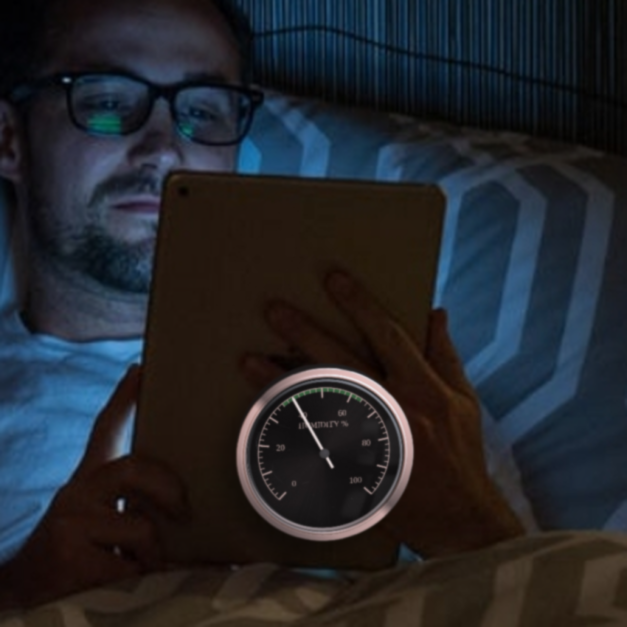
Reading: 40%
